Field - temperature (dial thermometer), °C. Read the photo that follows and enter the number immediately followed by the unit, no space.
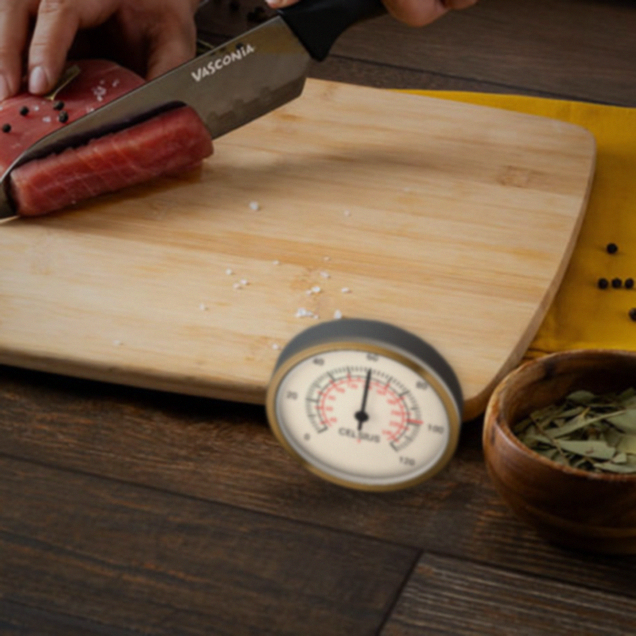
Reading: 60°C
